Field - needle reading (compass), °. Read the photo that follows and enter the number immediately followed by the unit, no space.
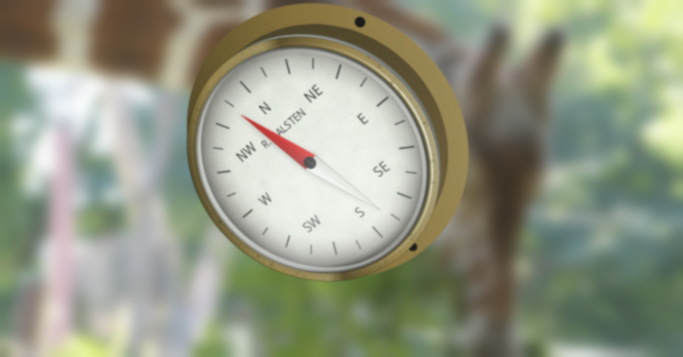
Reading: 345°
